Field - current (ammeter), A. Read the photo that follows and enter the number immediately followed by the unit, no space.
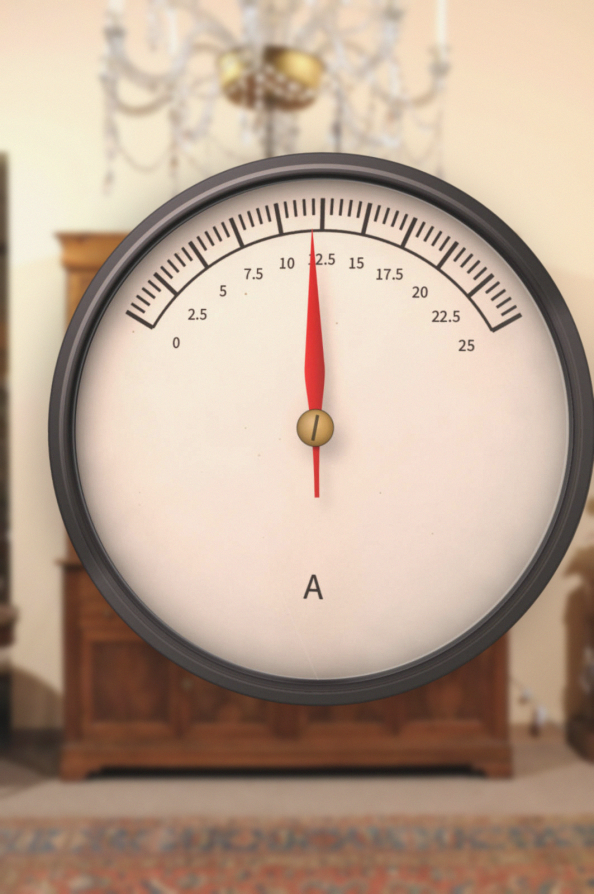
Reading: 12A
